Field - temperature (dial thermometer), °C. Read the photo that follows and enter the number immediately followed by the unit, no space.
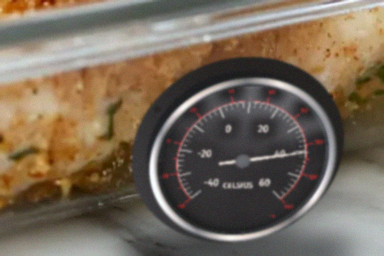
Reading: 40°C
